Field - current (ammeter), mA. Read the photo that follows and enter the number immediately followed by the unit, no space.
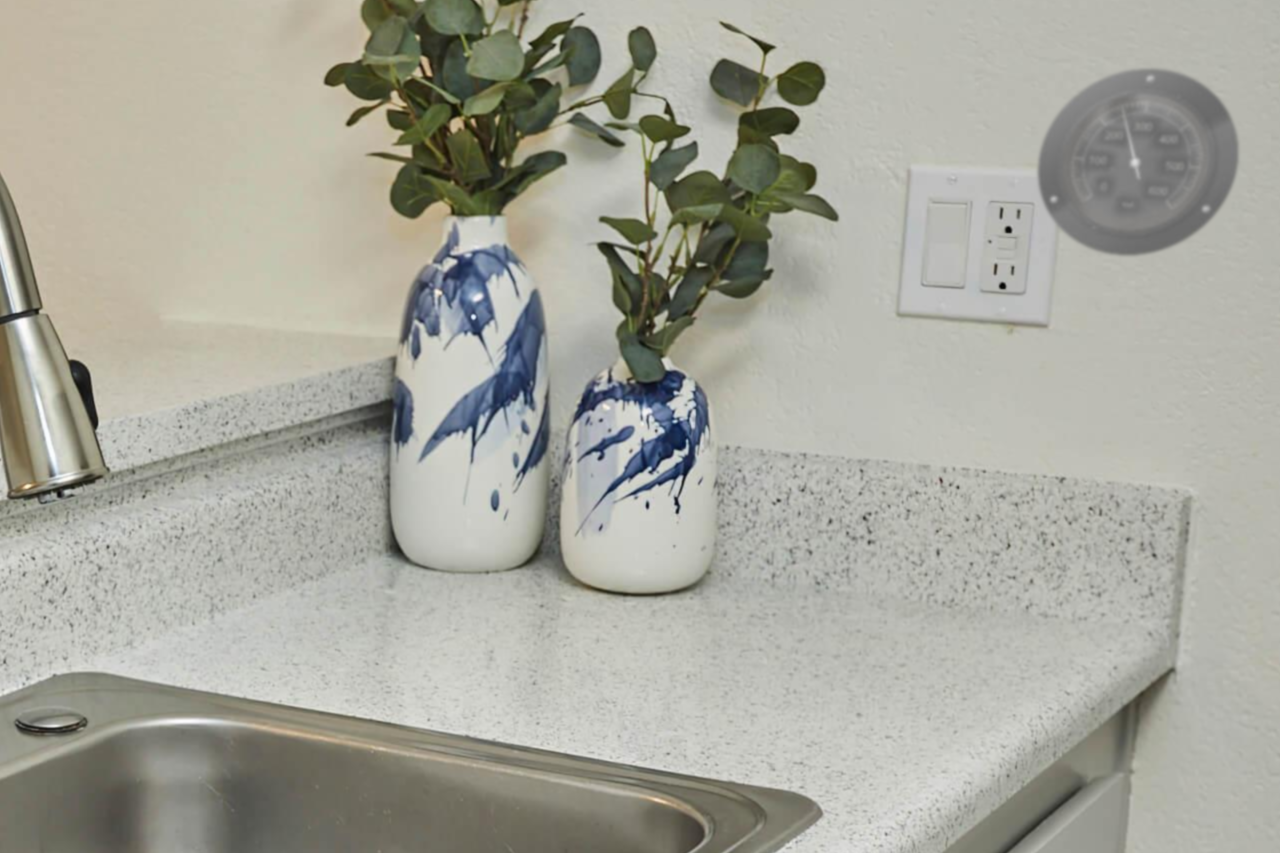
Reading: 250mA
